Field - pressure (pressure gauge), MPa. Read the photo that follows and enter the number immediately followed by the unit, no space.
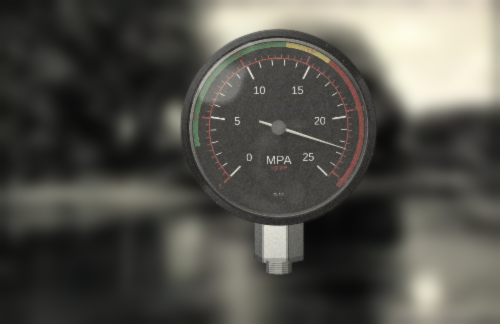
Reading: 22.5MPa
